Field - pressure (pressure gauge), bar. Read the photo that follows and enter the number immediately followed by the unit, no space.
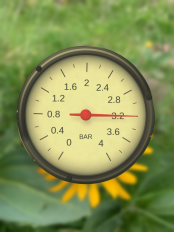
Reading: 3.2bar
